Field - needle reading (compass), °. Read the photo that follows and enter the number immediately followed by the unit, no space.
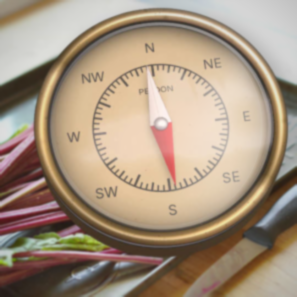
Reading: 175°
